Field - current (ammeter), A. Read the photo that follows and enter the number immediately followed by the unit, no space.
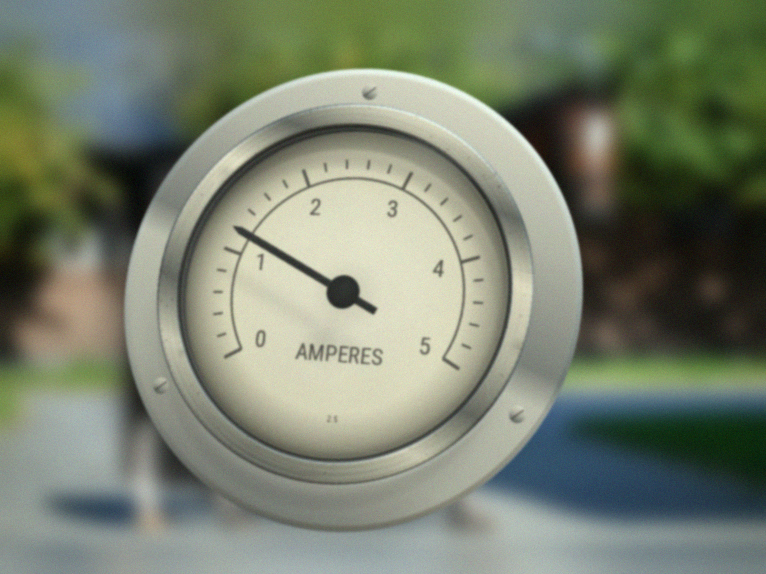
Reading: 1.2A
